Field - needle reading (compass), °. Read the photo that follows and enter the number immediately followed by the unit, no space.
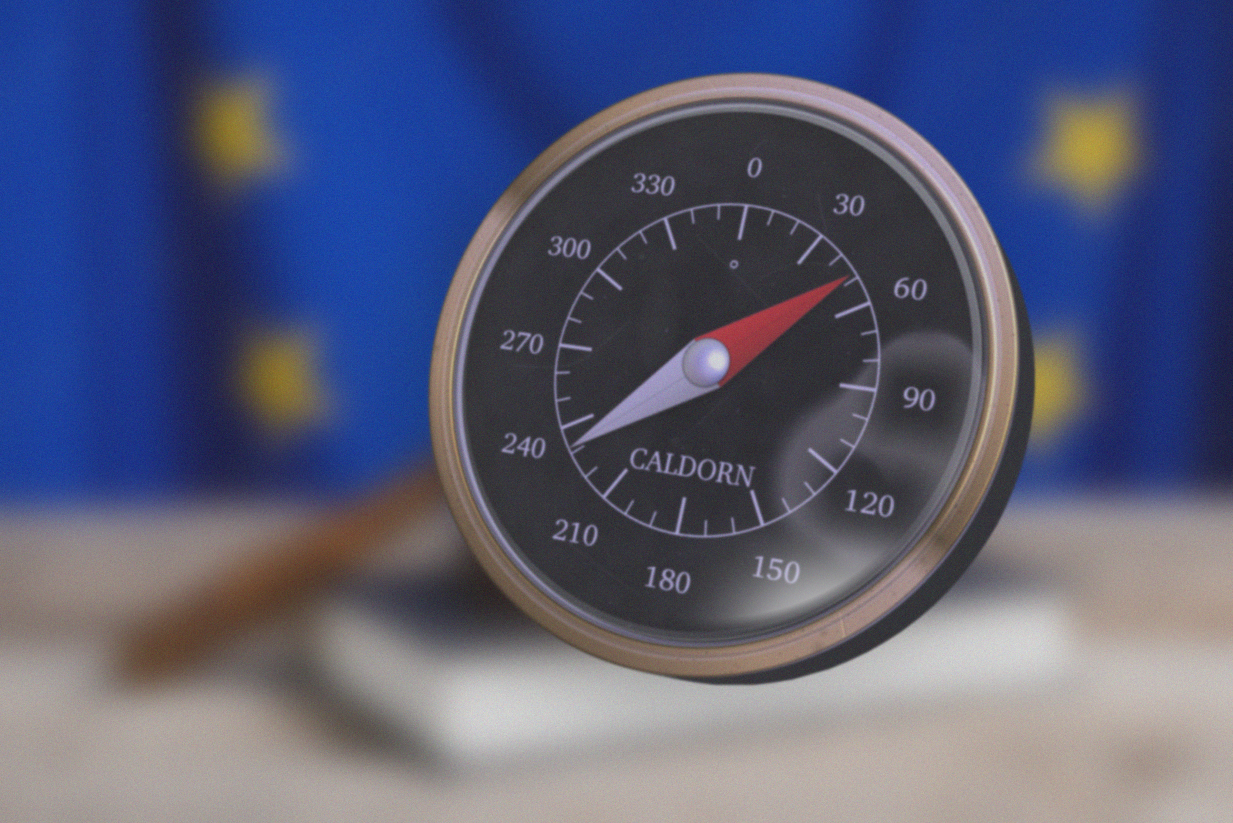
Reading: 50°
